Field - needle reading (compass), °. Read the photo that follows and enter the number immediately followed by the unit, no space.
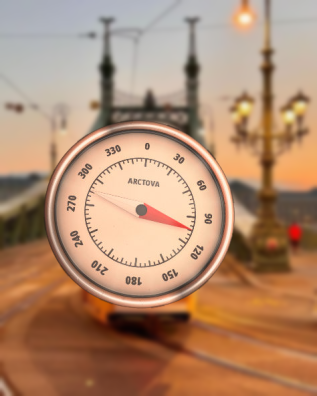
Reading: 105°
